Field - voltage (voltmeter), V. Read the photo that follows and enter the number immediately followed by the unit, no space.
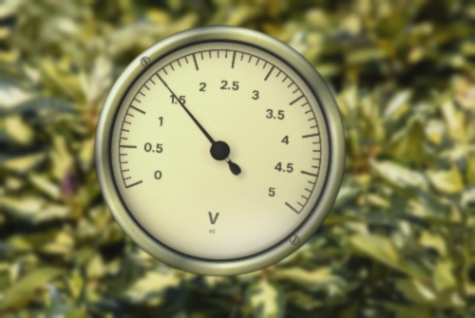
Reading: 1.5V
